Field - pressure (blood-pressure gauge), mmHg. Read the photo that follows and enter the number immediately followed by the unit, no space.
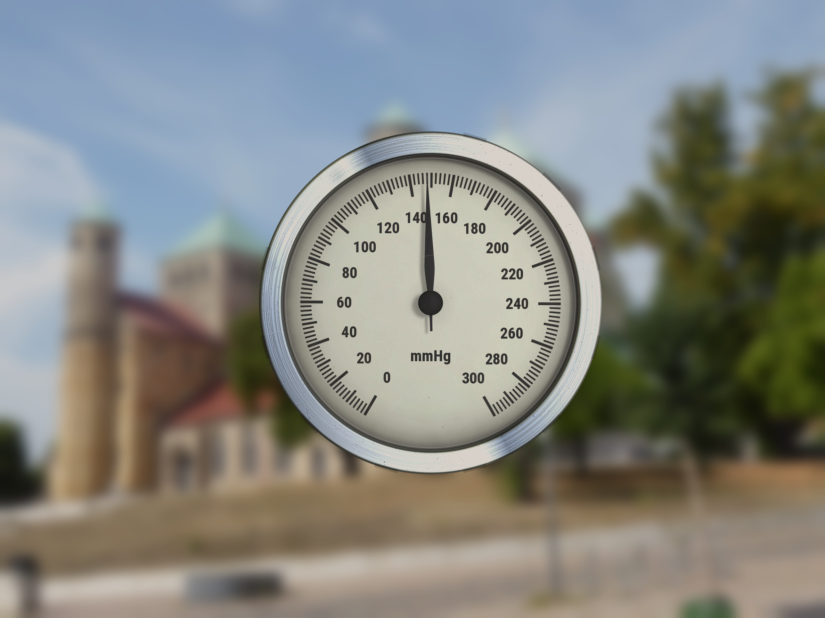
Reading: 148mmHg
